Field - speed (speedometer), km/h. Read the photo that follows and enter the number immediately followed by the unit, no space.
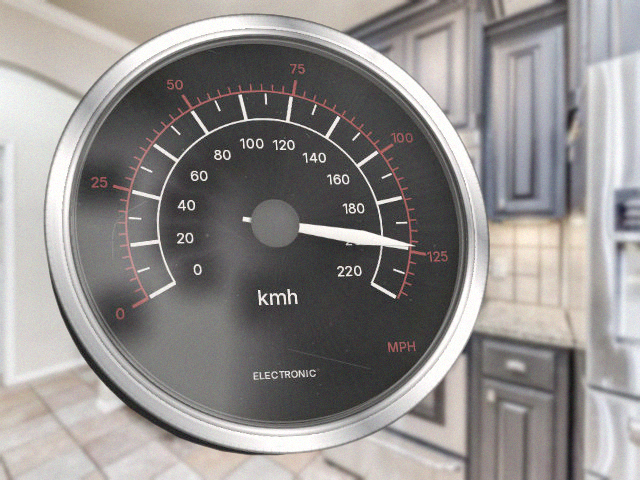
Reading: 200km/h
